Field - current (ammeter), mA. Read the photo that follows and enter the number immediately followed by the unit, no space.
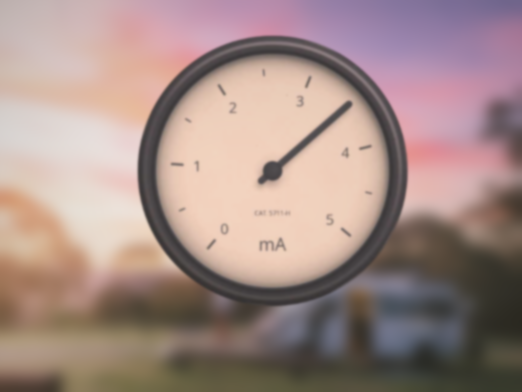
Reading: 3.5mA
